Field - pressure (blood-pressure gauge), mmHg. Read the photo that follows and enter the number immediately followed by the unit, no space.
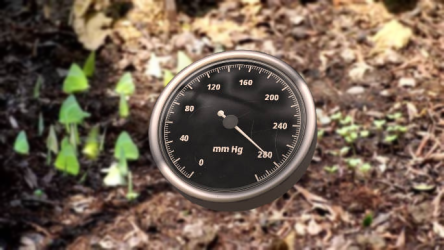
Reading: 280mmHg
